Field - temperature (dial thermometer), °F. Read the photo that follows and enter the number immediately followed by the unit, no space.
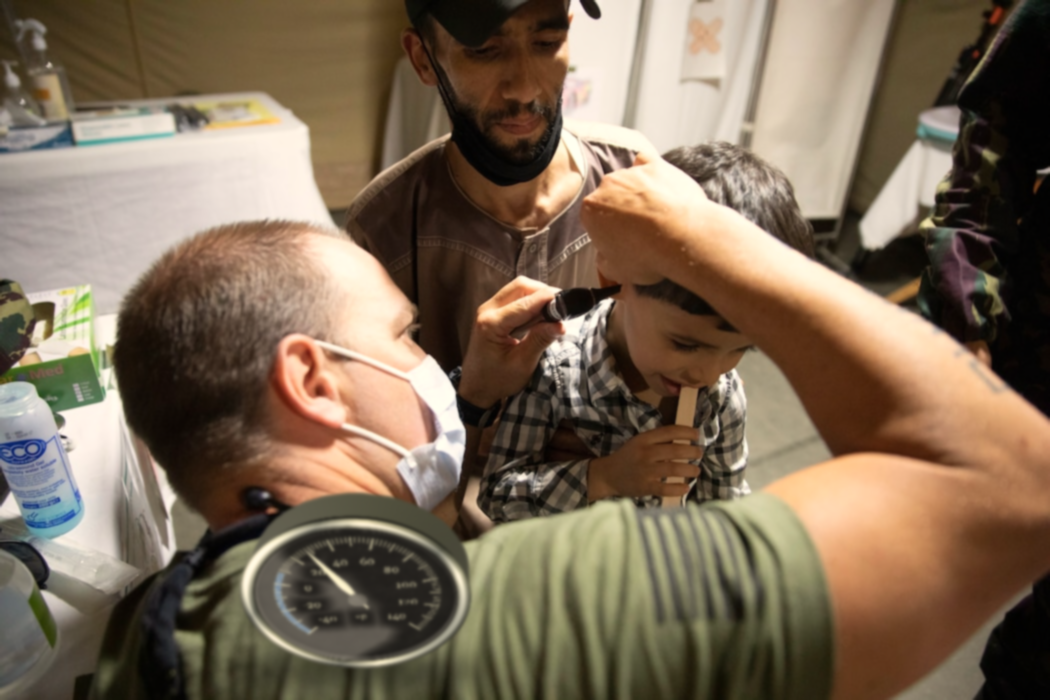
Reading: 30°F
